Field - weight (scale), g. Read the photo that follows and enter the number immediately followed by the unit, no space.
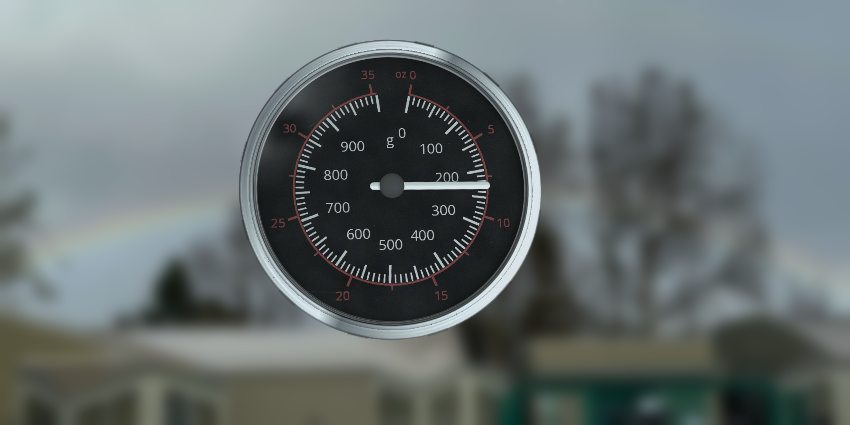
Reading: 230g
